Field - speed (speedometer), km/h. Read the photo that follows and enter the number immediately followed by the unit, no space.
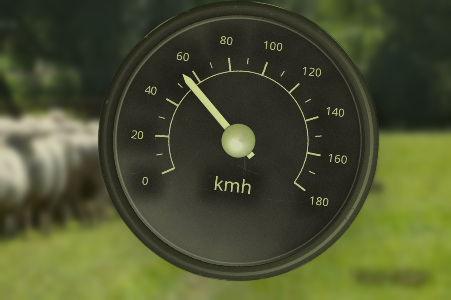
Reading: 55km/h
